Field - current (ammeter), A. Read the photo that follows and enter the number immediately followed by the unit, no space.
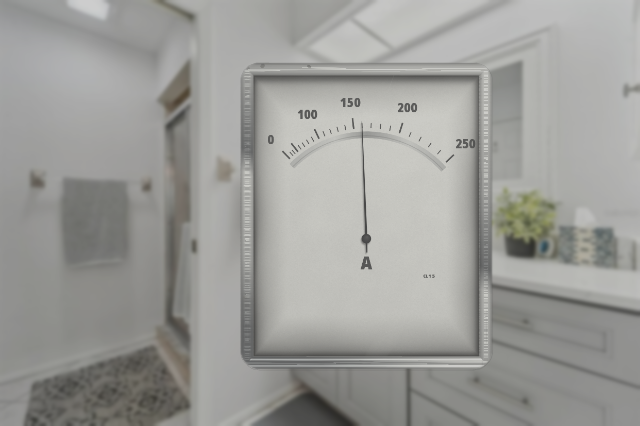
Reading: 160A
